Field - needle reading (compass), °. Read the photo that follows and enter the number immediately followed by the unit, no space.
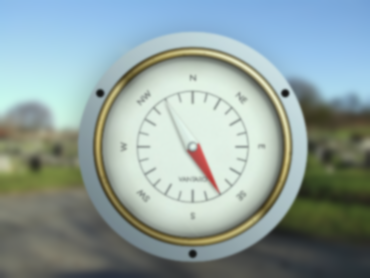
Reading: 150°
